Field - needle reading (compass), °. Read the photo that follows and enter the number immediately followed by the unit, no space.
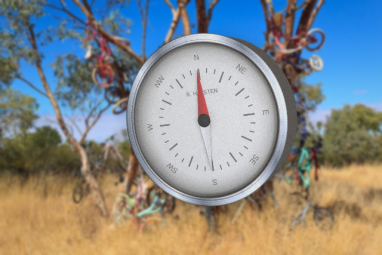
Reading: 0°
